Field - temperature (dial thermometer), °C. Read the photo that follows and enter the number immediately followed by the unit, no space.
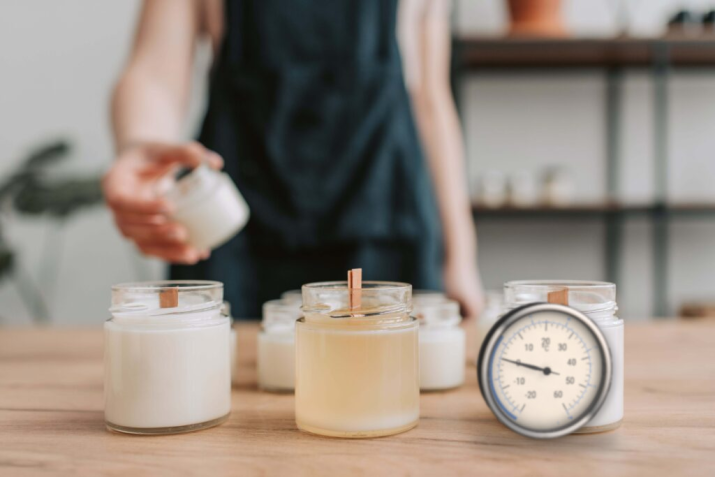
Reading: 0°C
